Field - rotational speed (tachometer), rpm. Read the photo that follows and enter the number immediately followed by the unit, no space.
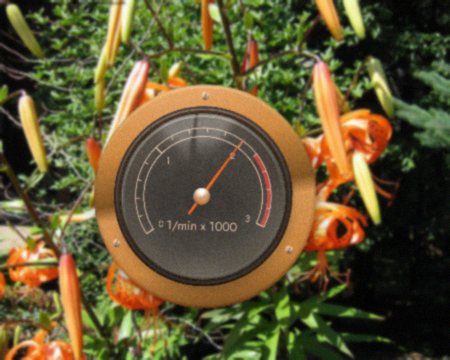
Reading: 2000rpm
